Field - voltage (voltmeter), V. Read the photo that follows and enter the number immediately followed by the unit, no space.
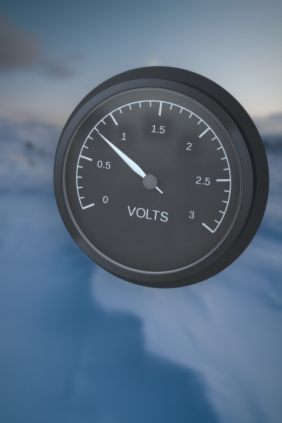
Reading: 0.8V
